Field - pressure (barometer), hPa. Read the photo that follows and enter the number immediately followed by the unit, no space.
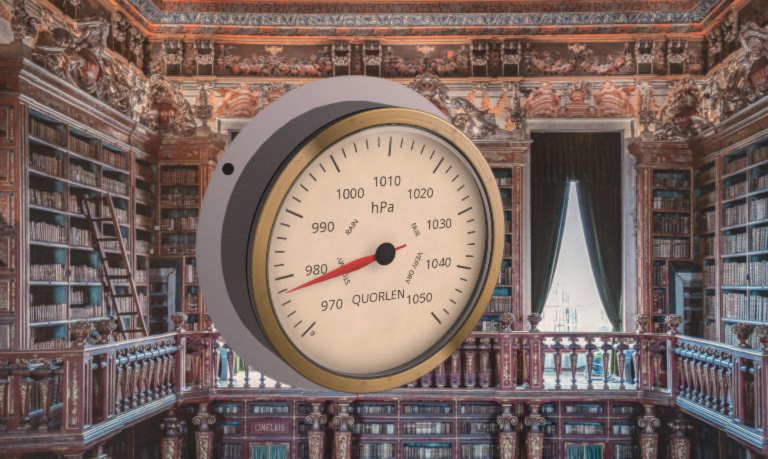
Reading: 978hPa
